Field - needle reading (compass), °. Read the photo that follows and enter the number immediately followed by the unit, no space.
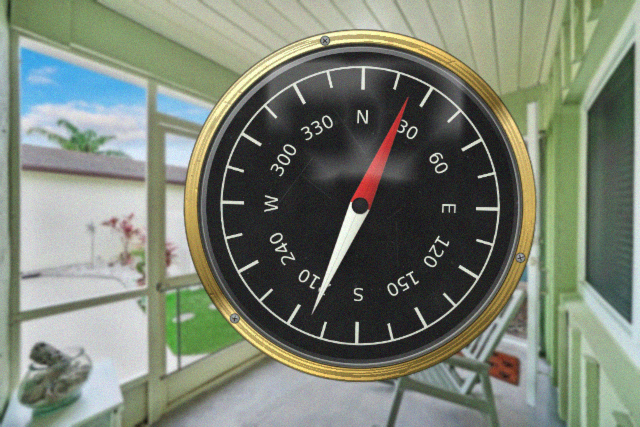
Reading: 22.5°
